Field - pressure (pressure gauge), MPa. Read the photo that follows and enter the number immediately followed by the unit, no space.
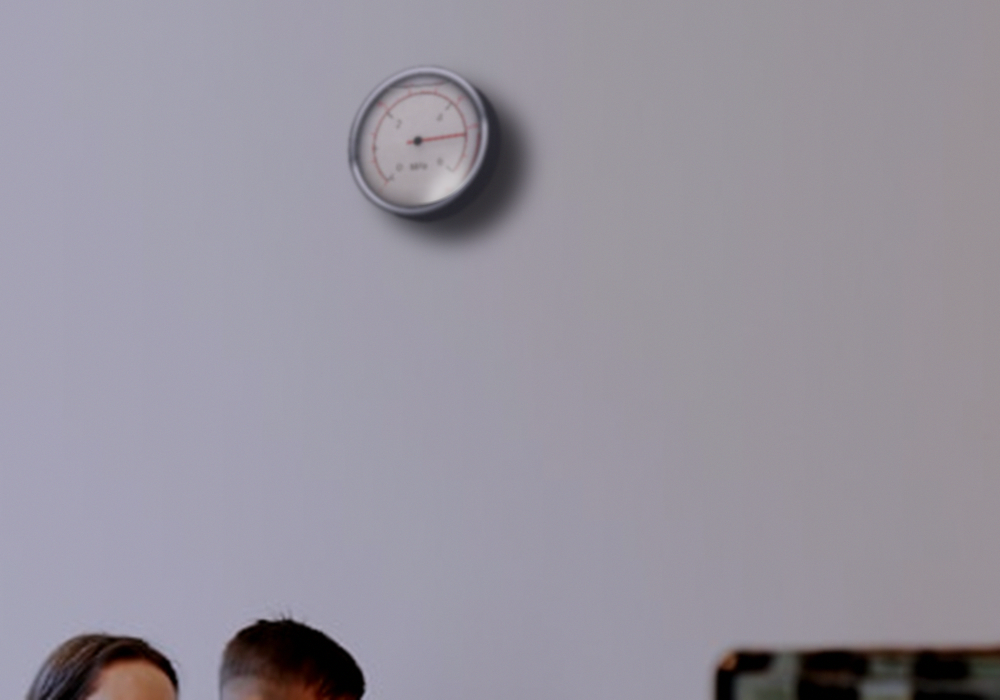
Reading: 5MPa
